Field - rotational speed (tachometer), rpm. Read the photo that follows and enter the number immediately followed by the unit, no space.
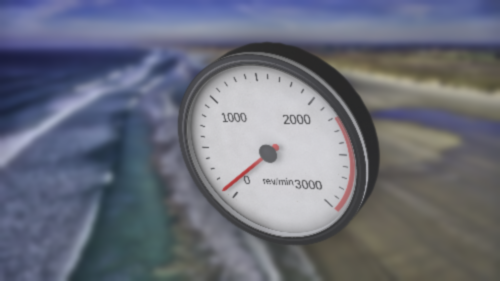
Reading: 100rpm
